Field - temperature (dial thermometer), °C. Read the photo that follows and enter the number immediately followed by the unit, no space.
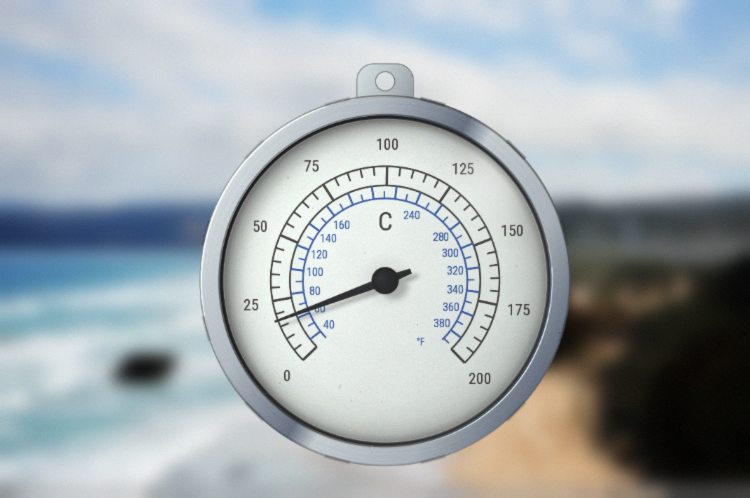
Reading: 17.5°C
